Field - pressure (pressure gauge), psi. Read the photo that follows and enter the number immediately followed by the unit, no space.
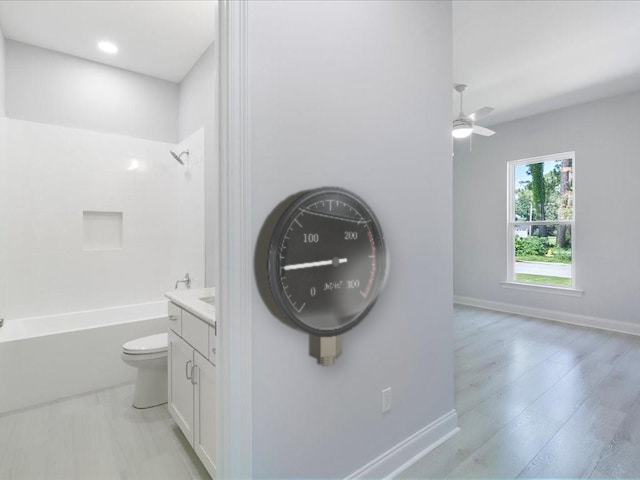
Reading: 50psi
